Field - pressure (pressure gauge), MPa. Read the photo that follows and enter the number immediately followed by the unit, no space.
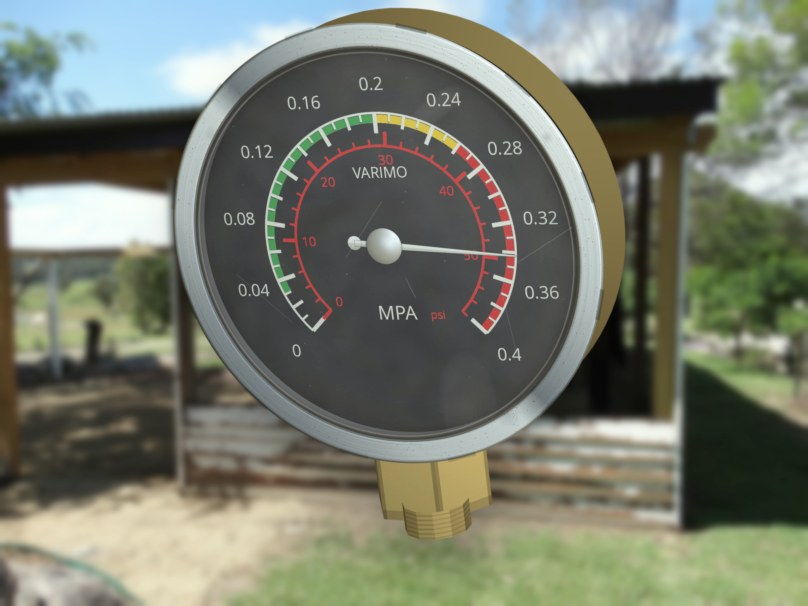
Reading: 0.34MPa
